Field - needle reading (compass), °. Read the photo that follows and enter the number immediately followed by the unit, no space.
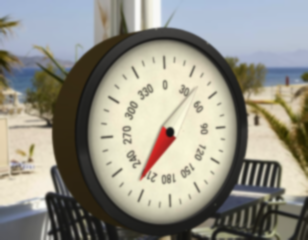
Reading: 220°
